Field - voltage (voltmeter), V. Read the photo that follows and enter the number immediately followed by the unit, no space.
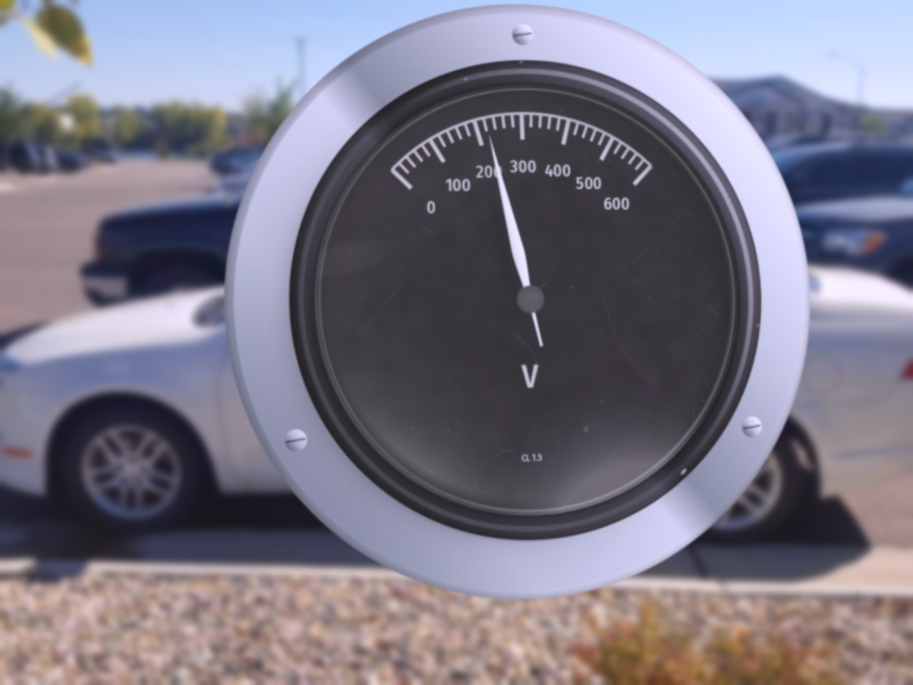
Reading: 220V
